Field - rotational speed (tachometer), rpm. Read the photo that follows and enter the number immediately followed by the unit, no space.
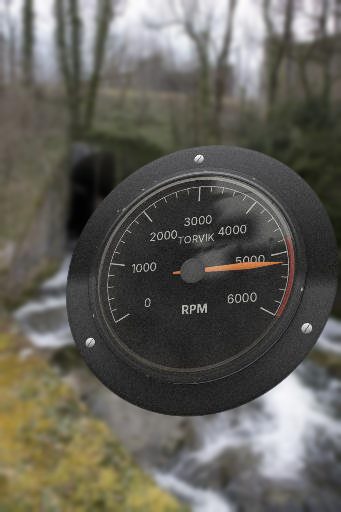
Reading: 5200rpm
